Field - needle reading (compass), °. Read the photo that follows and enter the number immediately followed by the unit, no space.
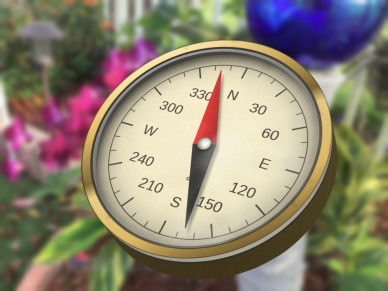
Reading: 345°
